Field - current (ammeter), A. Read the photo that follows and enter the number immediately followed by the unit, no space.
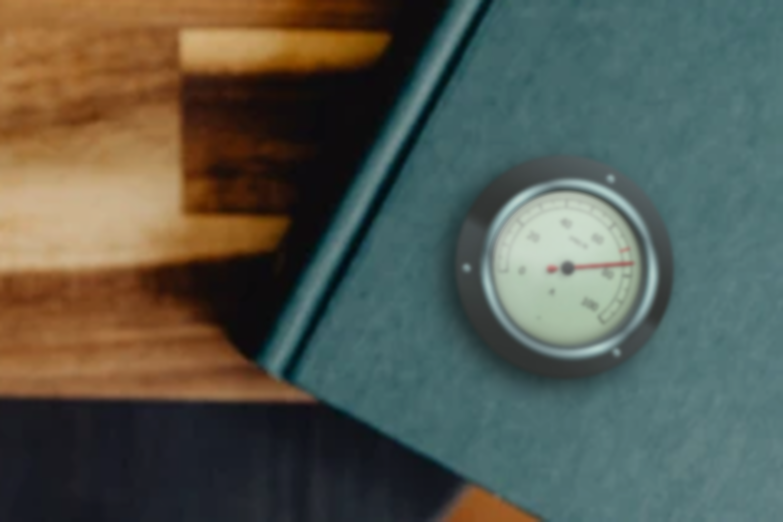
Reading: 75A
